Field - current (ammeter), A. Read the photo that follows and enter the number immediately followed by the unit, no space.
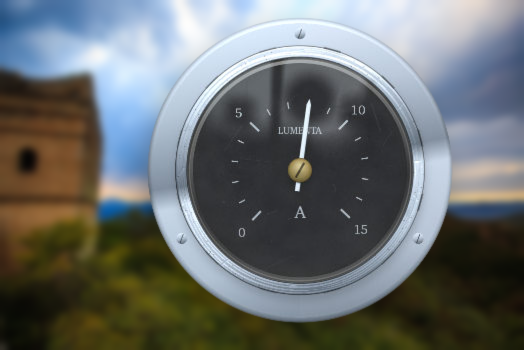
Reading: 8A
